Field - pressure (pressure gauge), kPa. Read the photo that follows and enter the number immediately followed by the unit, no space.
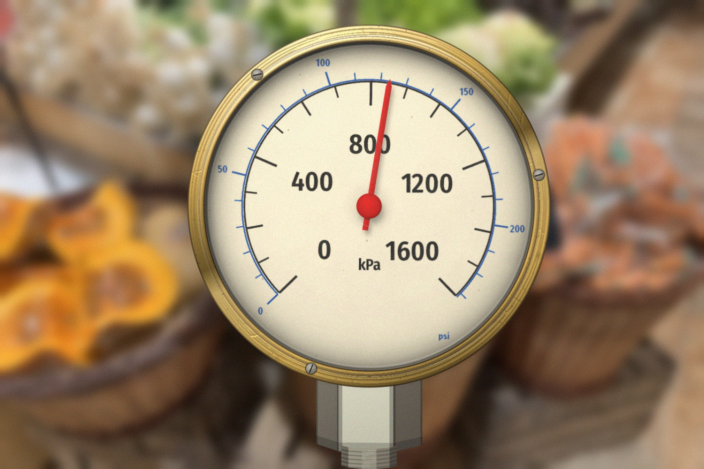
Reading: 850kPa
